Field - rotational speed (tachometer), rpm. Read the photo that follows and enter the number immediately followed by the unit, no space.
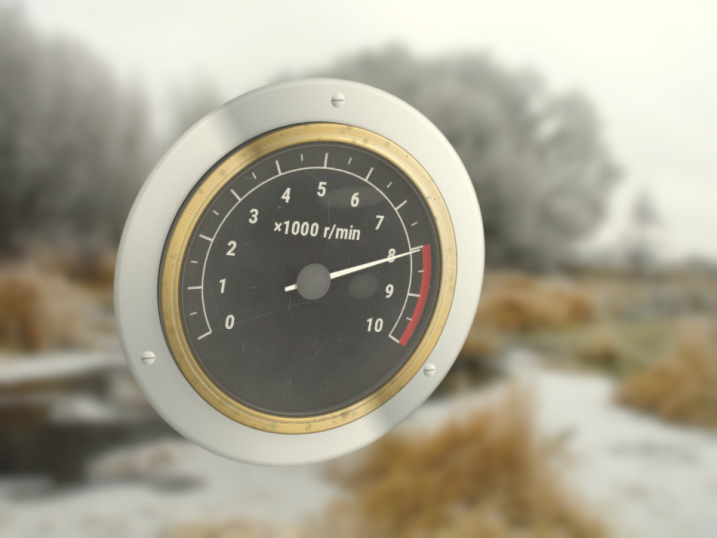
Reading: 8000rpm
